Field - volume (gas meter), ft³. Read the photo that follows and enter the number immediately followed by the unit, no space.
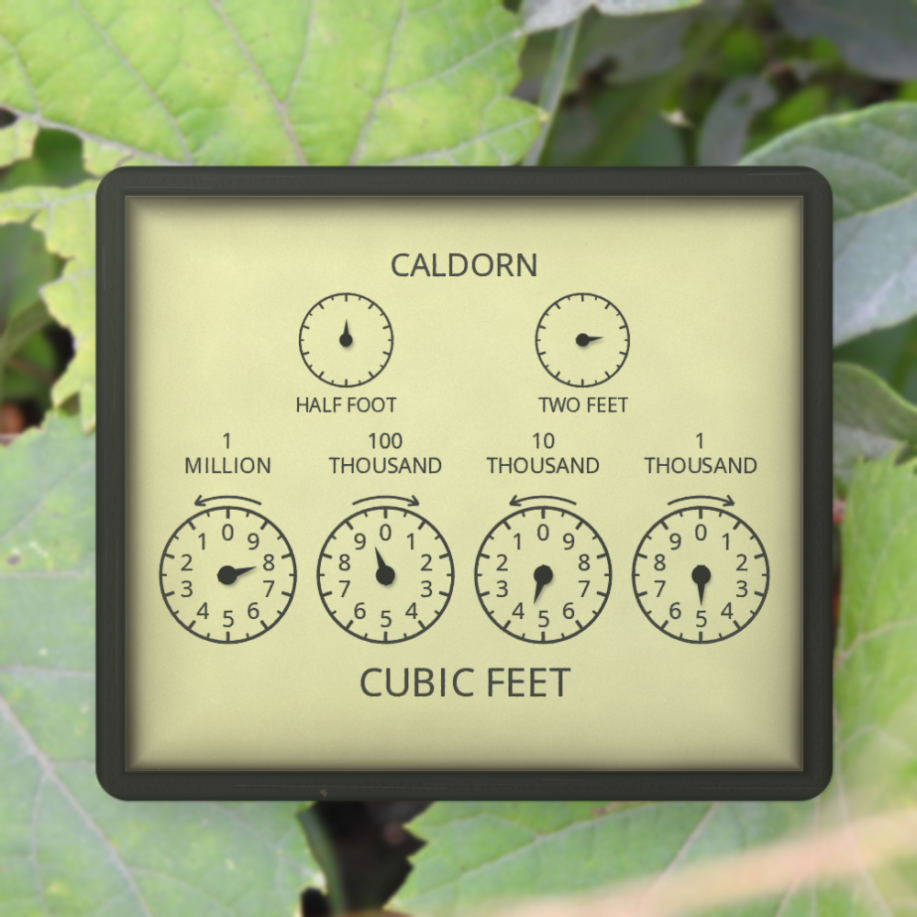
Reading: 794500ft³
